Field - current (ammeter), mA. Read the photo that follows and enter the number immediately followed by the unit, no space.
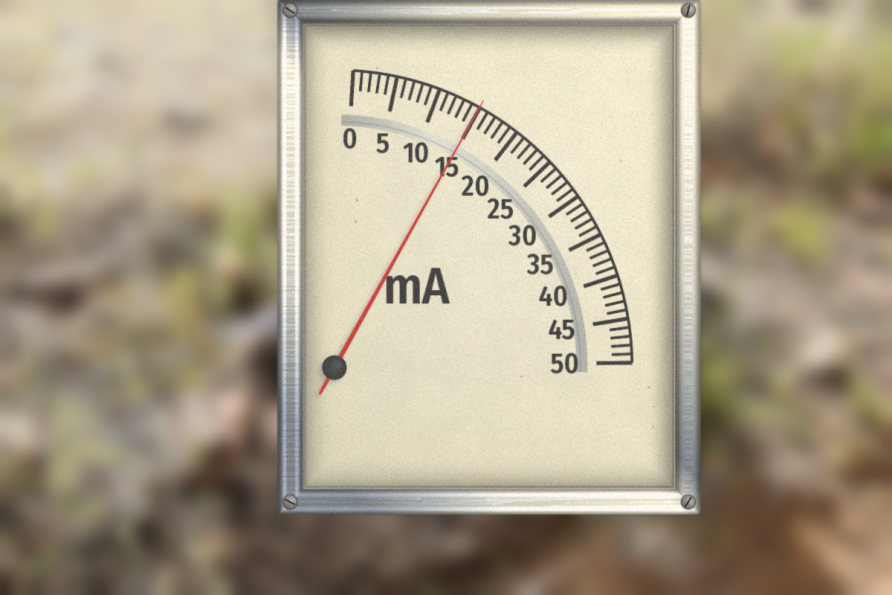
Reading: 15mA
